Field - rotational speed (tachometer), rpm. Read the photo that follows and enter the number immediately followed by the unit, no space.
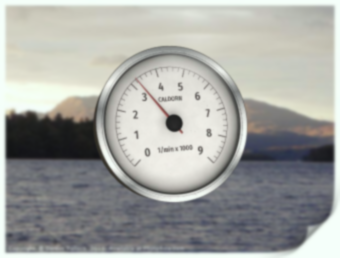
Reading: 3200rpm
